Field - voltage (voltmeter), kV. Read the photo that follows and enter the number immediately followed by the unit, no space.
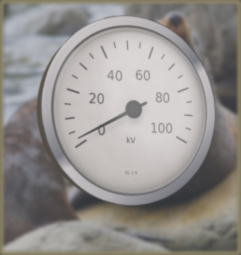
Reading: 2.5kV
